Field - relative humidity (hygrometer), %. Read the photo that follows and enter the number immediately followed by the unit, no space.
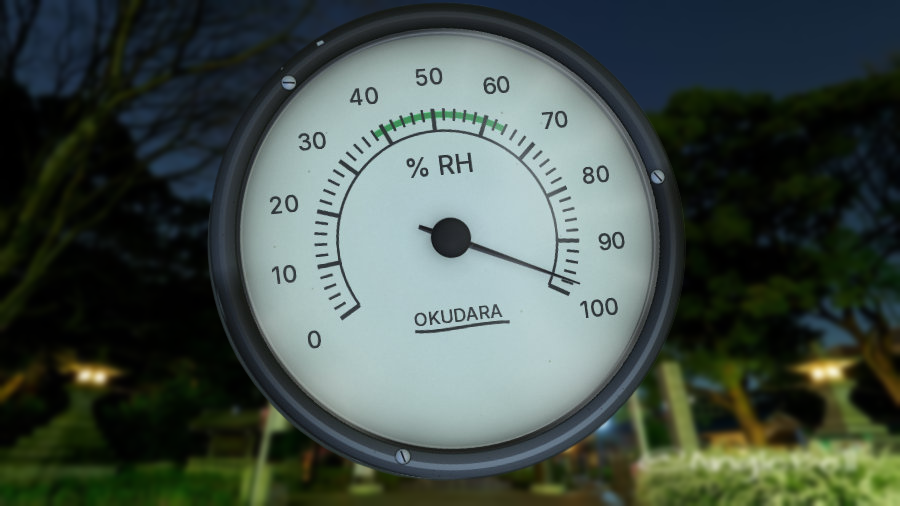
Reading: 98%
